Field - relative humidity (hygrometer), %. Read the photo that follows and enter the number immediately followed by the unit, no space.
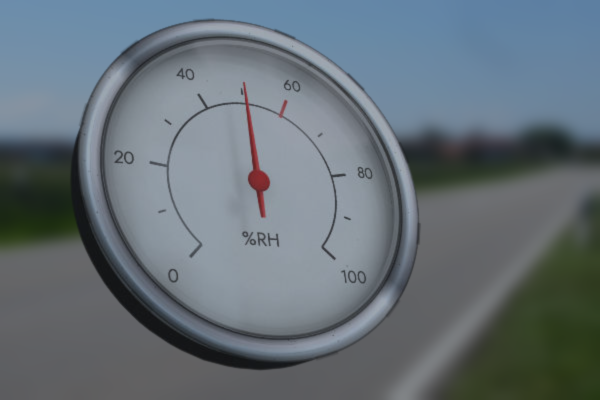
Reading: 50%
